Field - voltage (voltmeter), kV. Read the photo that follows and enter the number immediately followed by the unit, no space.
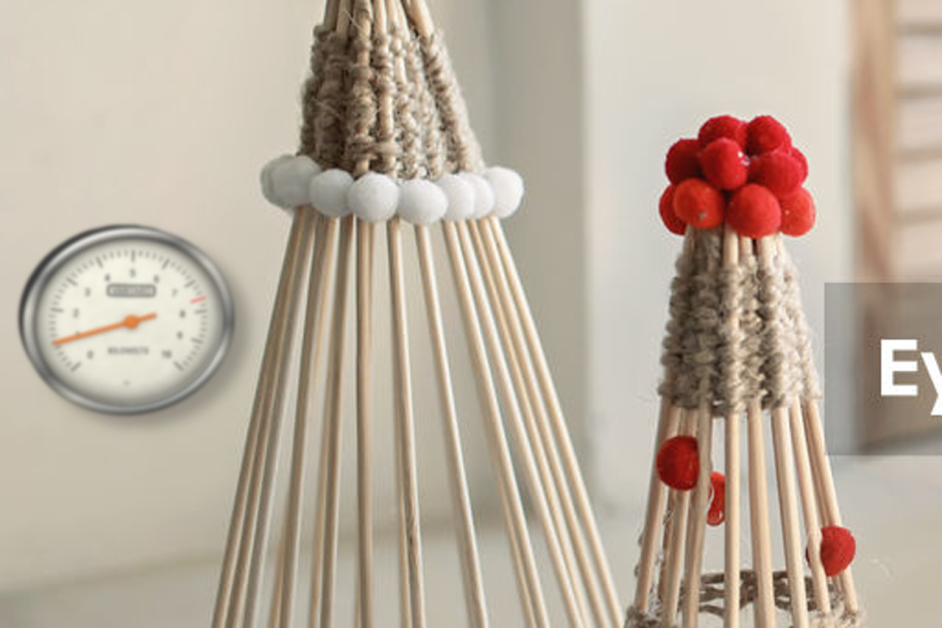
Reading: 1kV
